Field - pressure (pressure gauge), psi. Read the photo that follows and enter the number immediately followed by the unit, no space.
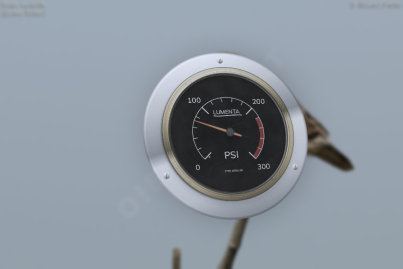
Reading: 70psi
